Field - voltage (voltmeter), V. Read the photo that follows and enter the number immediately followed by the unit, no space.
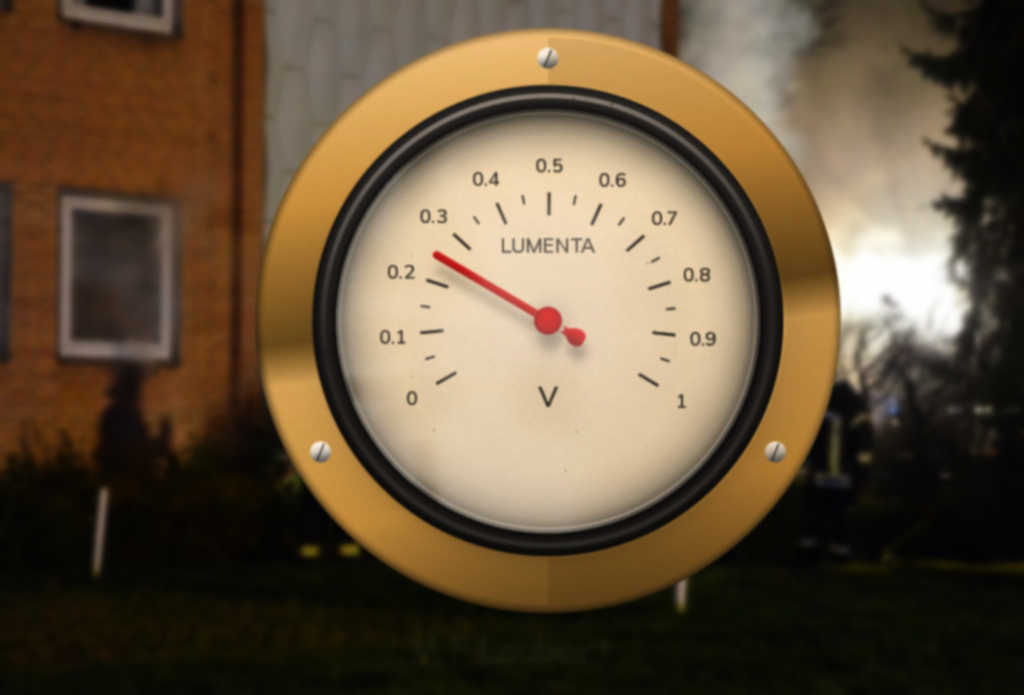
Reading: 0.25V
